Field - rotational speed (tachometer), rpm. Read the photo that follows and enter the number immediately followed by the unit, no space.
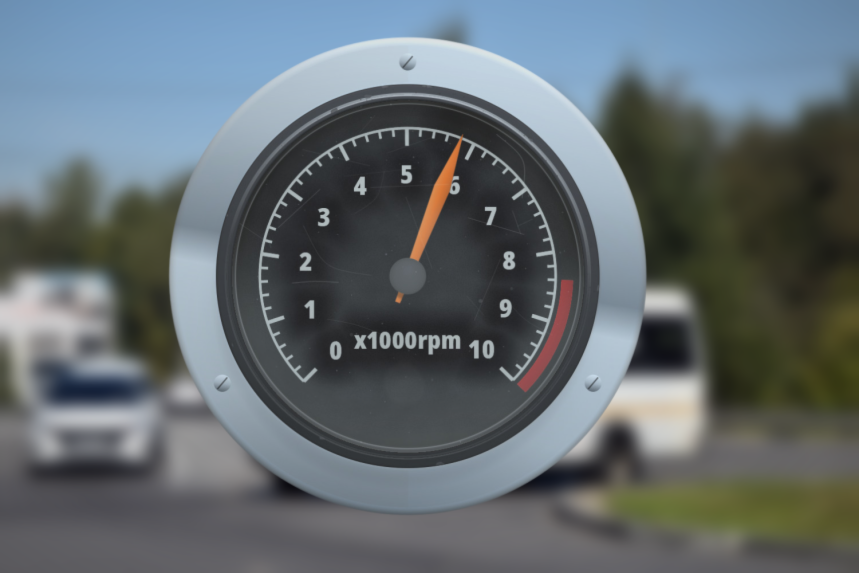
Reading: 5800rpm
